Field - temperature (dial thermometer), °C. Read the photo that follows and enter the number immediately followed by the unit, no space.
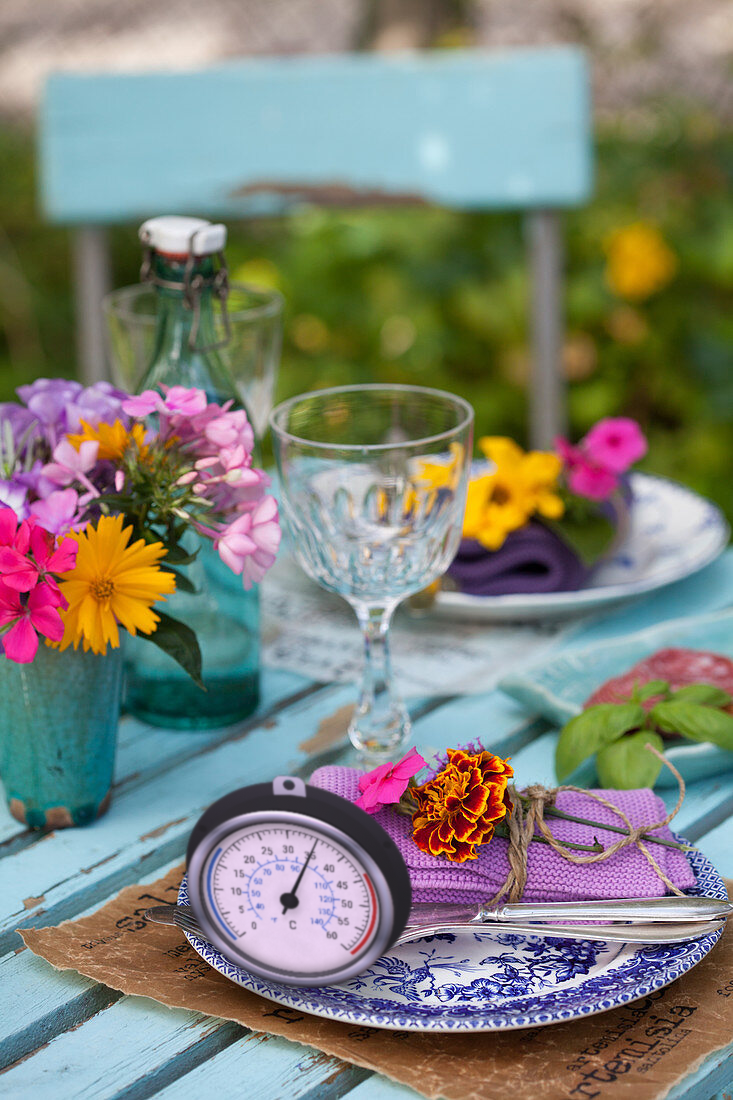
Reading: 35°C
